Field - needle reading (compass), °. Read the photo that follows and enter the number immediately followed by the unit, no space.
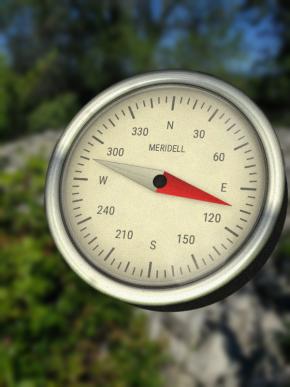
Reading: 105°
